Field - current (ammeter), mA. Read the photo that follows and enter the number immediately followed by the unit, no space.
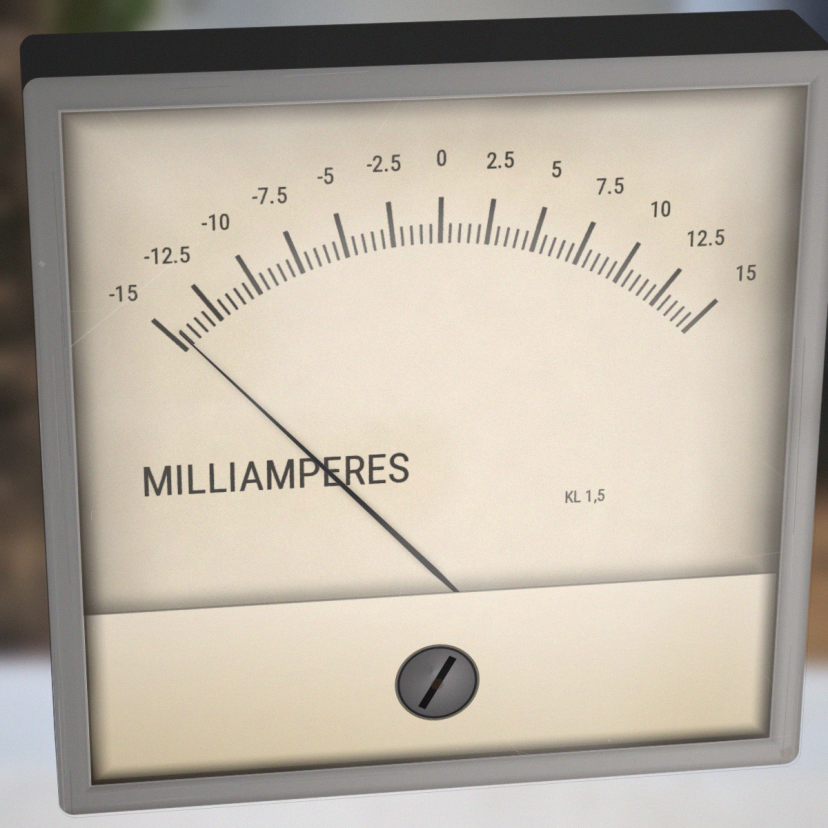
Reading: -14.5mA
